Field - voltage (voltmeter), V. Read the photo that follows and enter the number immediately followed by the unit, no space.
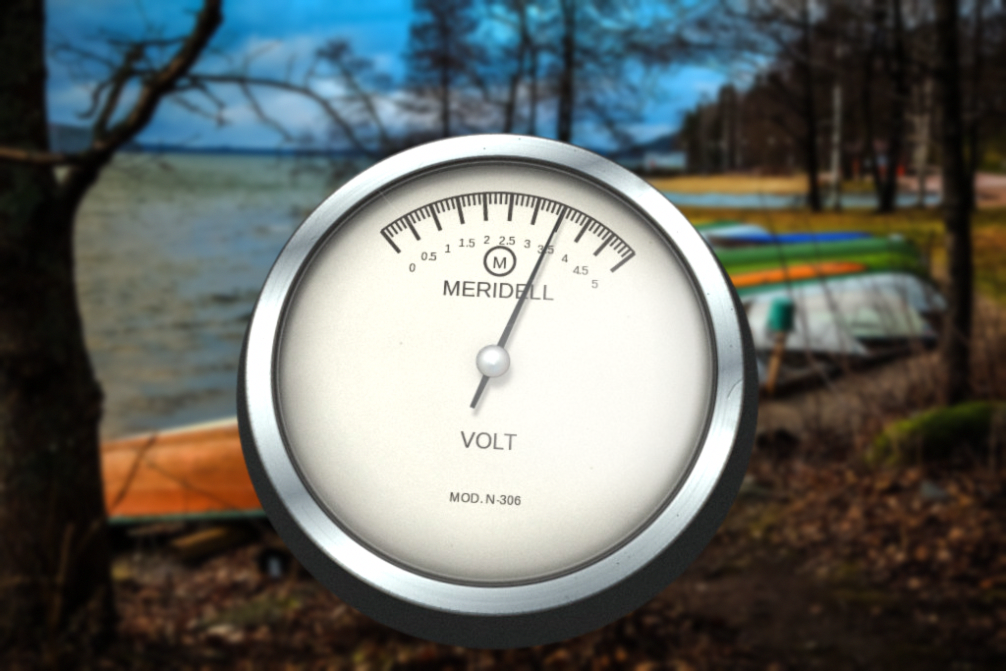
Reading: 3.5V
